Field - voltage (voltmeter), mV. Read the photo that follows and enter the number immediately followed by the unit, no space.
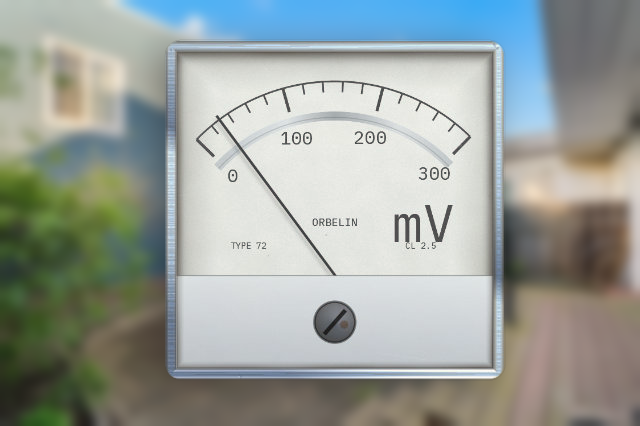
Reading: 30mV
